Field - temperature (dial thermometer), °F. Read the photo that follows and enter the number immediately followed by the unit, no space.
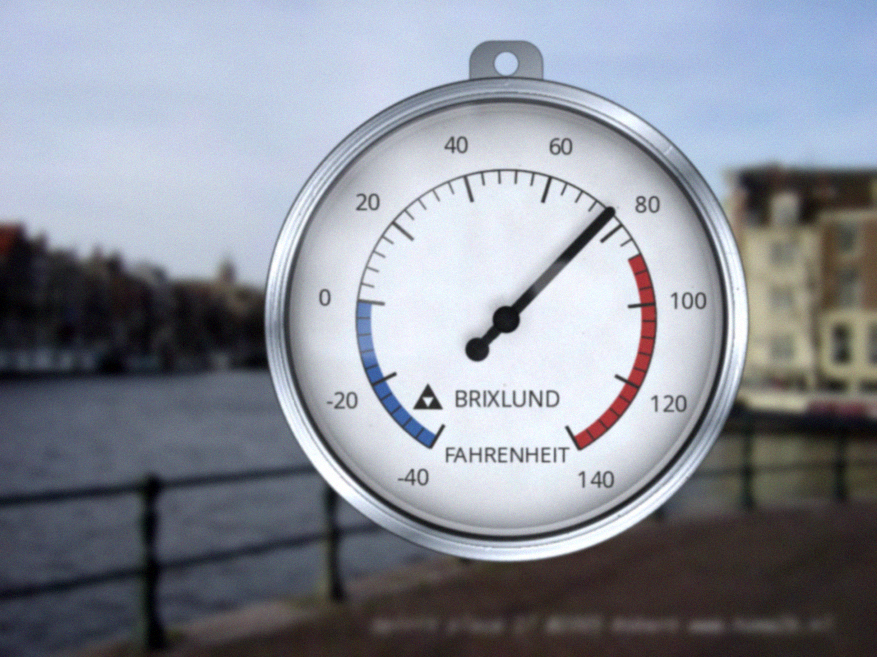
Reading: 76°F
